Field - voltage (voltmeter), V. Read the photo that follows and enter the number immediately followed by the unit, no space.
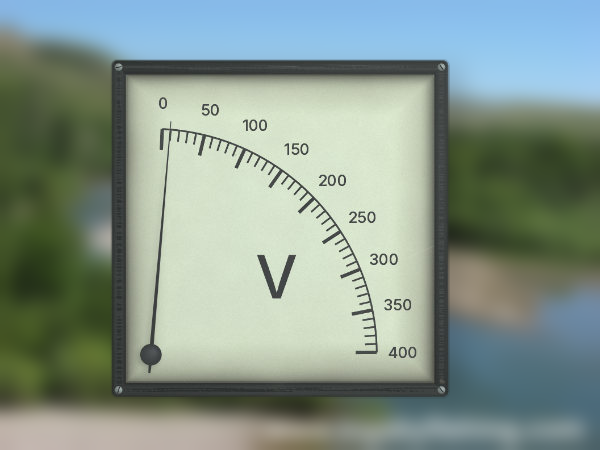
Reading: 10V
